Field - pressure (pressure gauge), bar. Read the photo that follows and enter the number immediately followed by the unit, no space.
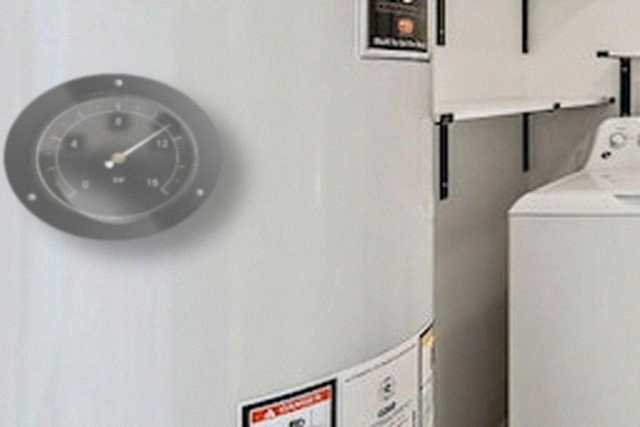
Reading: 11bar
